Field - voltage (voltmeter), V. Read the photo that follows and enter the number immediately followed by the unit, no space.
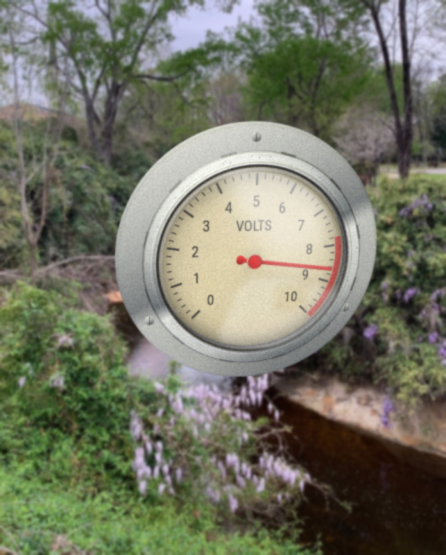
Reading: 8.6V
